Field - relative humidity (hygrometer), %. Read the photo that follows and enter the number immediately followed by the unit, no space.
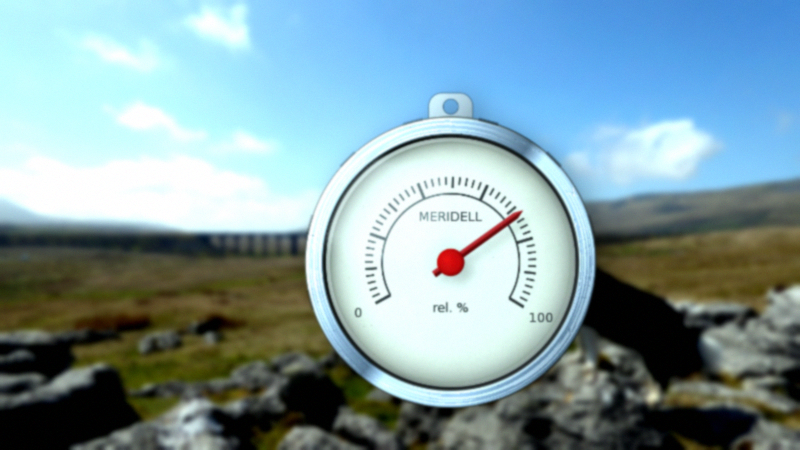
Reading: 72%
